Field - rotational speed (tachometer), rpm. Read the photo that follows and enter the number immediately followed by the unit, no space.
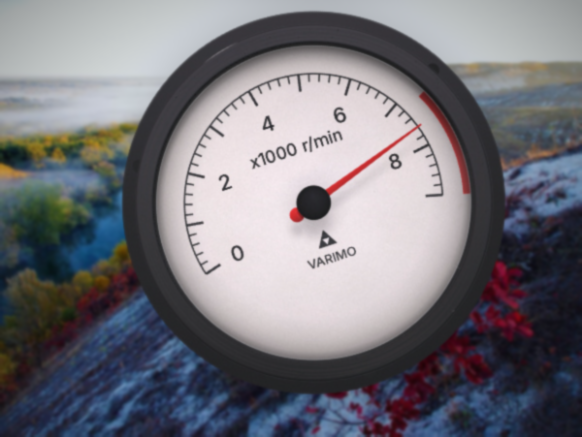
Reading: 7600rpm
